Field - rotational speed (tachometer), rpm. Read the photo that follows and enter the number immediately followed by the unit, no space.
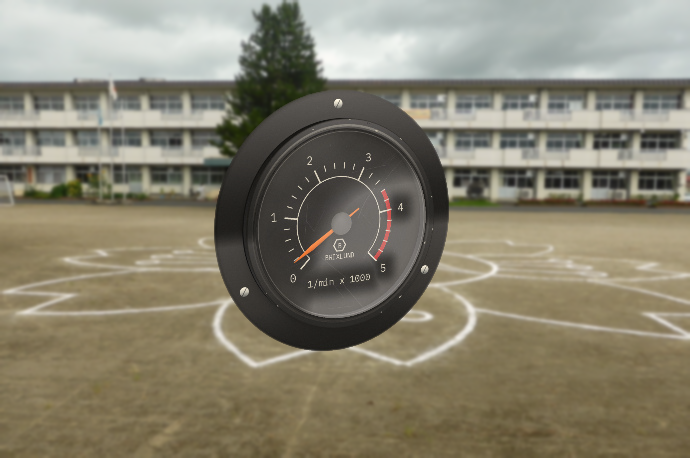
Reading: 200rpm
